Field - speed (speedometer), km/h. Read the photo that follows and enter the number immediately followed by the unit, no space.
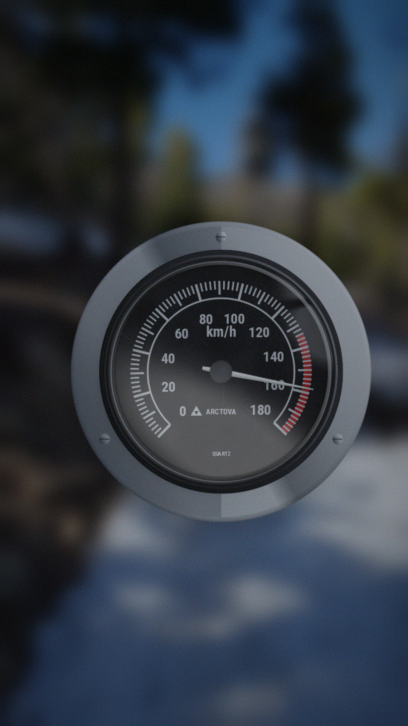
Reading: 158km/h
